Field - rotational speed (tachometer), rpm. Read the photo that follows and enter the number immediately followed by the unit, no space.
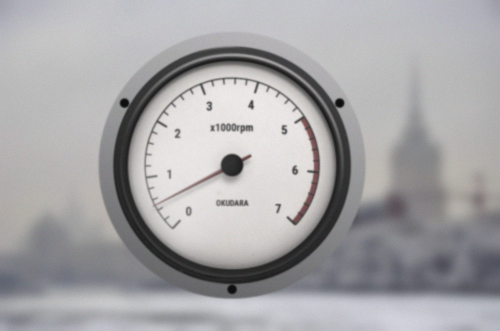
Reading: 500rpm
